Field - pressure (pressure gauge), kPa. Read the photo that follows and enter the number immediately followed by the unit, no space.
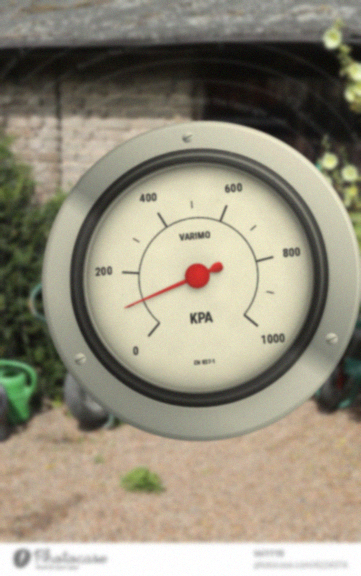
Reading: 100kPa
